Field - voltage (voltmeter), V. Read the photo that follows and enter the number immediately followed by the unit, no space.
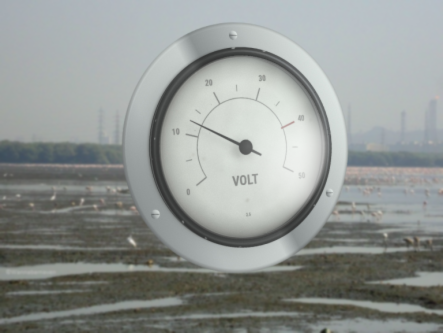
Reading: 12.5V
